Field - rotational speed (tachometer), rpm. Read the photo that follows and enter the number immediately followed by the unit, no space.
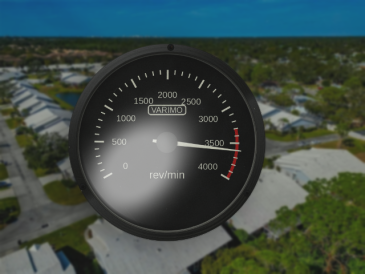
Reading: 3600rpm
